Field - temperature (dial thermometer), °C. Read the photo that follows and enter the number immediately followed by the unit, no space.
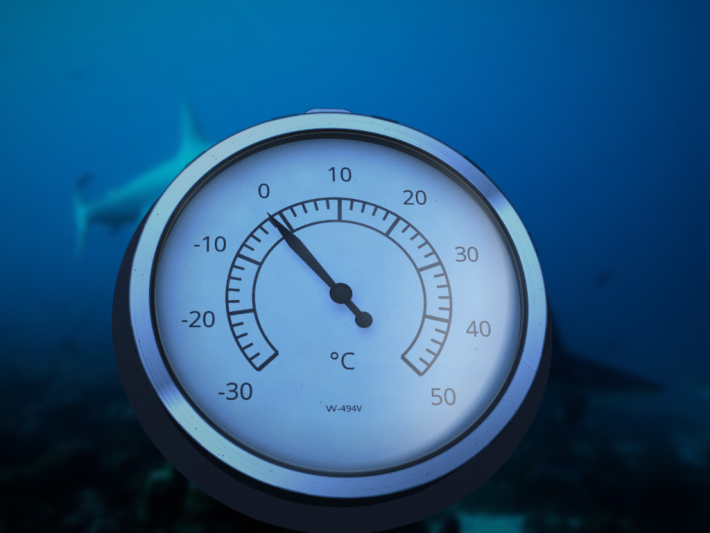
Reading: -2°C
